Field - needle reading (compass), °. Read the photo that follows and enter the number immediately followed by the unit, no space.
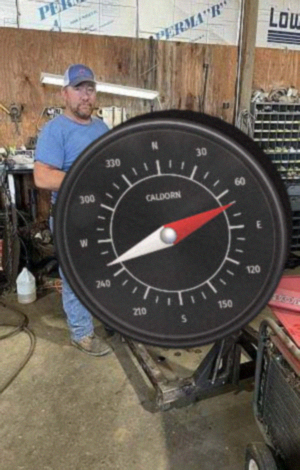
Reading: 70°
